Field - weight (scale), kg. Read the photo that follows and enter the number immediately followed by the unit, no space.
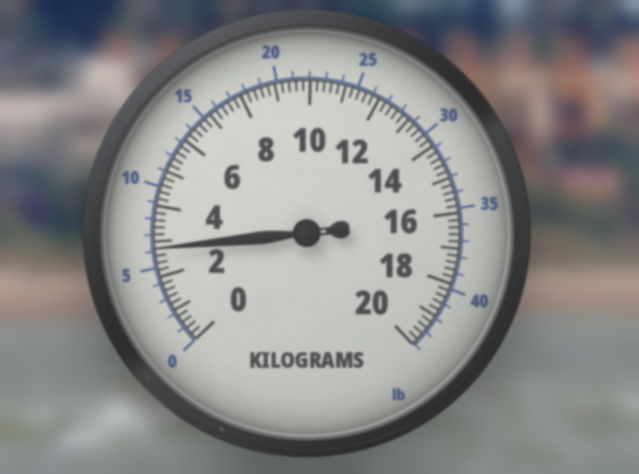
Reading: 2.8kg
